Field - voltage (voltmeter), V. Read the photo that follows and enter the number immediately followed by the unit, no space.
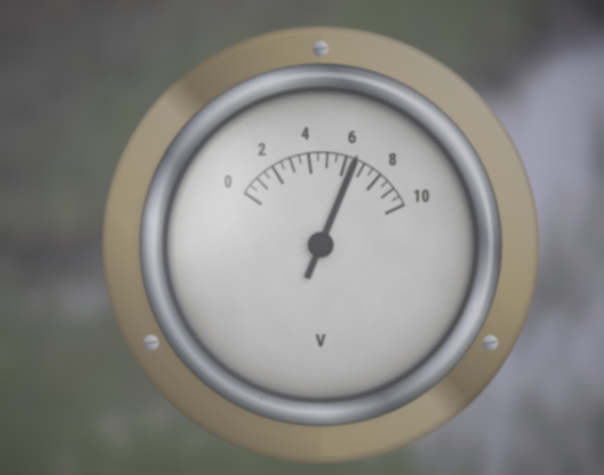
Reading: 6.5V
